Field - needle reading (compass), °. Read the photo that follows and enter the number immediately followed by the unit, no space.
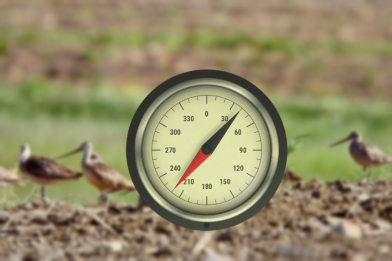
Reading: 220°
